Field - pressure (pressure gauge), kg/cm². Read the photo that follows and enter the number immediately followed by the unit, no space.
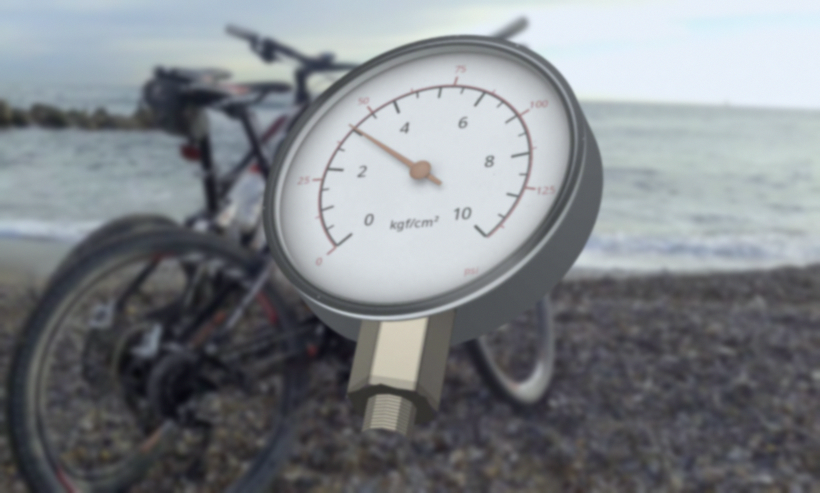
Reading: 3kg/cm²
